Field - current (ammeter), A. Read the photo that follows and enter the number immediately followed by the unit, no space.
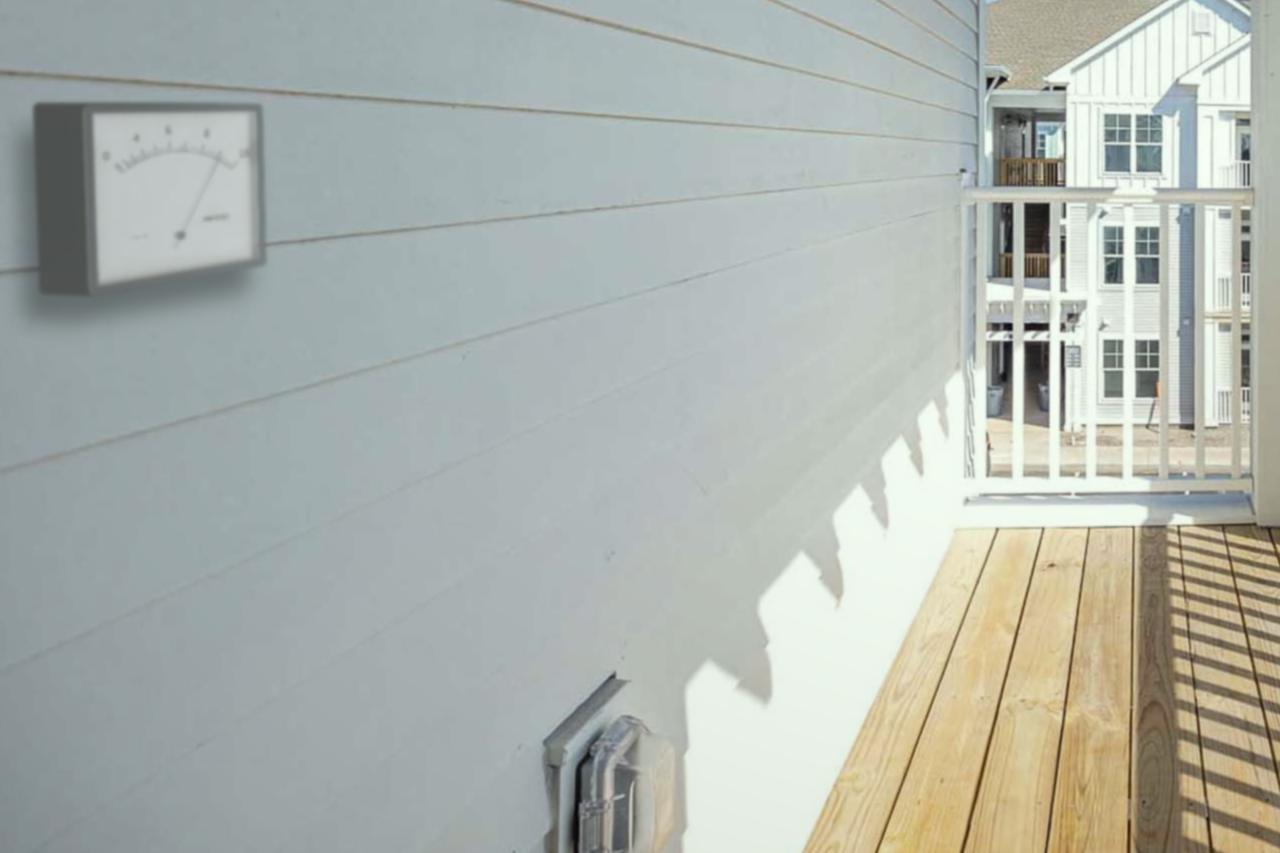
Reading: 9A
